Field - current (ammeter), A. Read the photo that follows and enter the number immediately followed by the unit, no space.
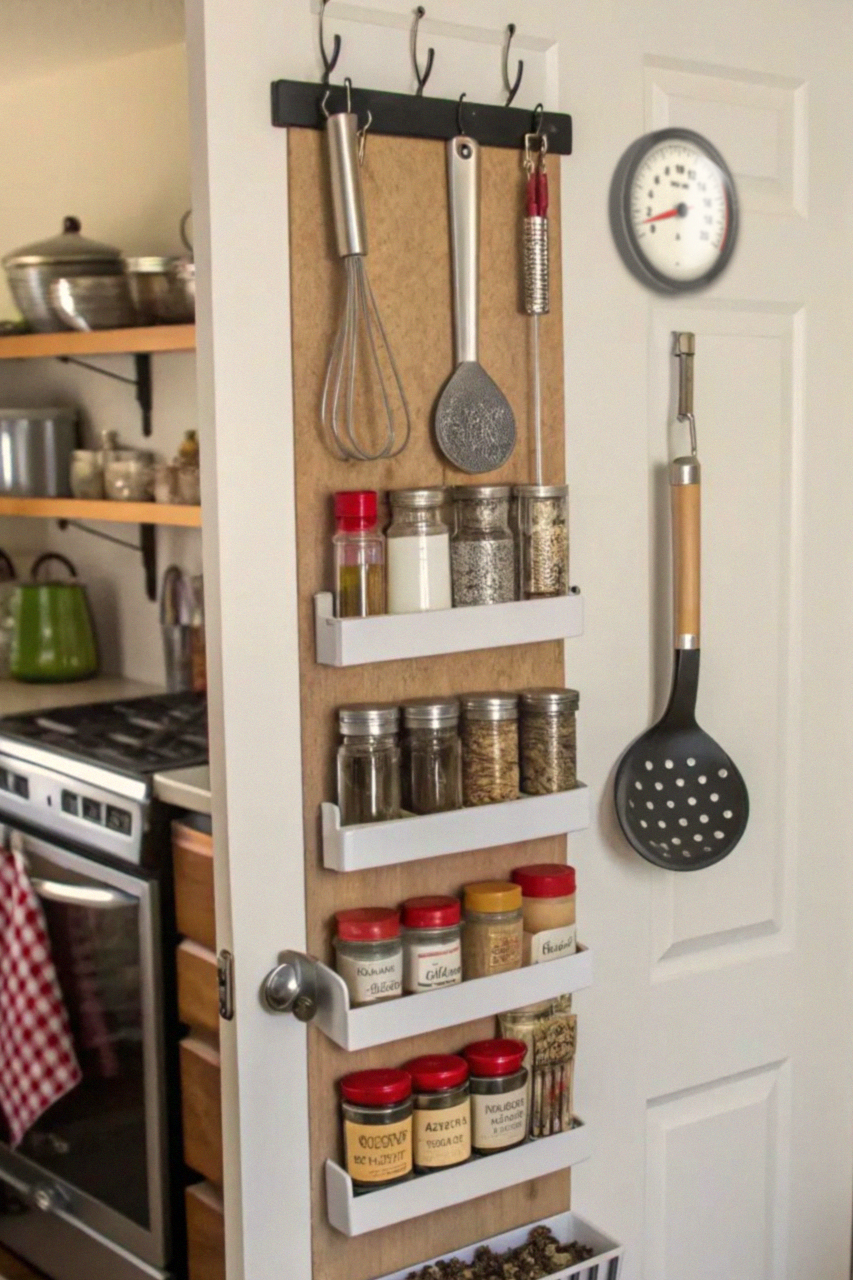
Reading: 1A
